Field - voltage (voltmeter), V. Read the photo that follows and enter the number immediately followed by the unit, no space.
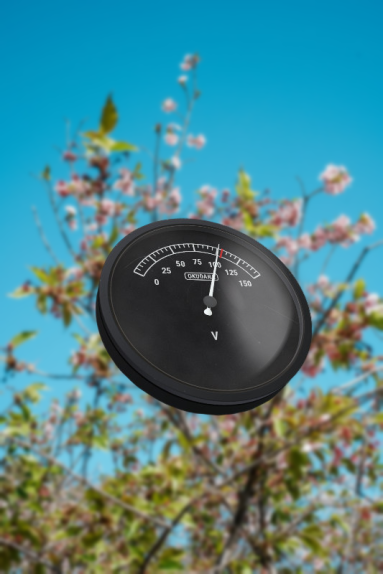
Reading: 100V
